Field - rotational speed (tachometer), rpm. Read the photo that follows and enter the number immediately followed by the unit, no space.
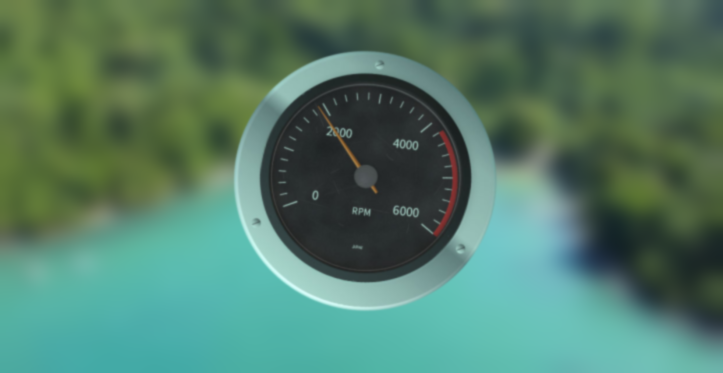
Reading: 1900rpm
